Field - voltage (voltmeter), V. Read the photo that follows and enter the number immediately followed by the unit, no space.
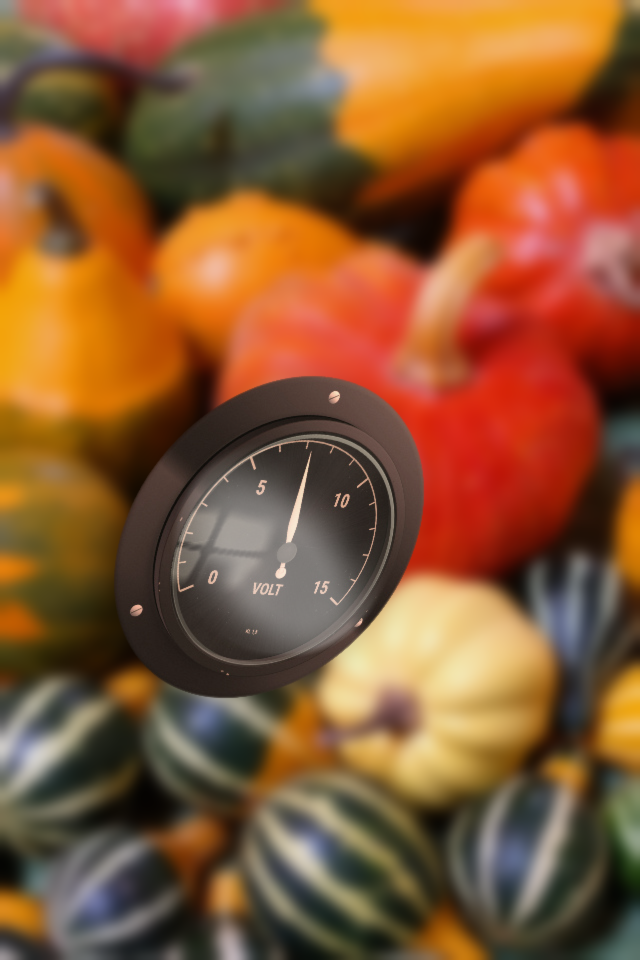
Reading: 7V
